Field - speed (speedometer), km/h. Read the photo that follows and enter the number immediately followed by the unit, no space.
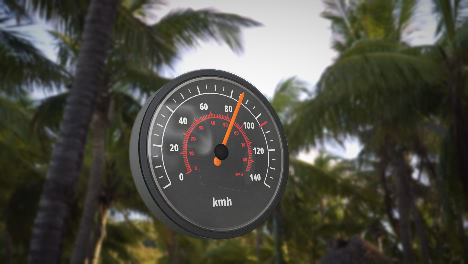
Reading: 85km/h
